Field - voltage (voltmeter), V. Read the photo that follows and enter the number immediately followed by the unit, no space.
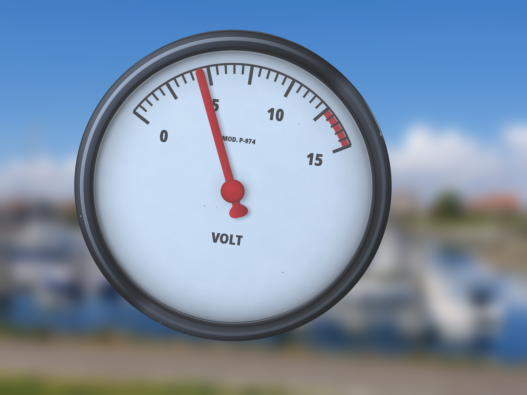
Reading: 4.5V
